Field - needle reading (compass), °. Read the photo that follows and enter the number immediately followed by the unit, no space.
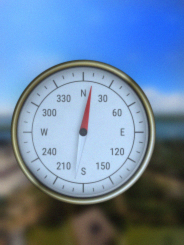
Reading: 10°
